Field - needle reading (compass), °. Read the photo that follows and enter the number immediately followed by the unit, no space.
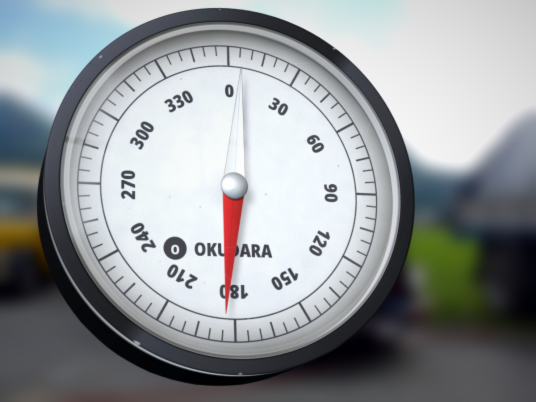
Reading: 185°
